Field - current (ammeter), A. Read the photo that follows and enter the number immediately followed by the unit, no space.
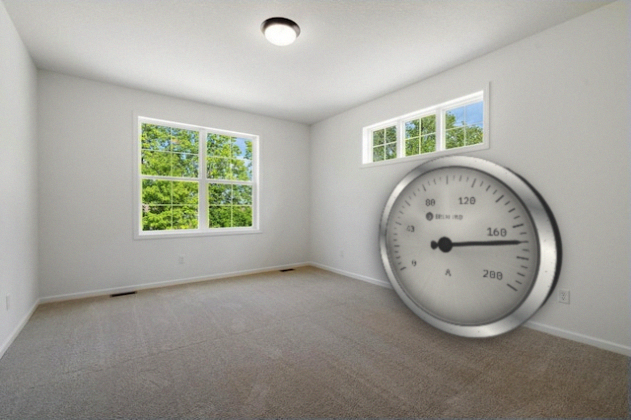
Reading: 170A
